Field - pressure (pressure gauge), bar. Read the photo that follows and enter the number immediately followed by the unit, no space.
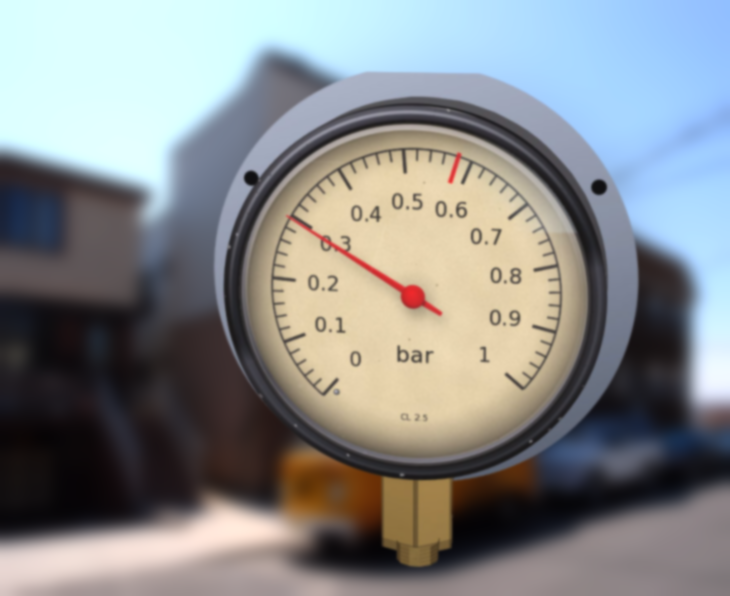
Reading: 0.3bar
